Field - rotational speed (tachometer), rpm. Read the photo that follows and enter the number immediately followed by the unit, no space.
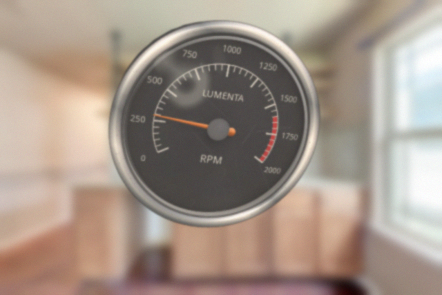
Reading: 300rpm
